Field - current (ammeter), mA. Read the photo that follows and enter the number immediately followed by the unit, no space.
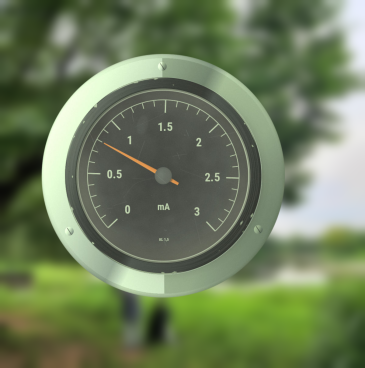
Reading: 0.8mA
